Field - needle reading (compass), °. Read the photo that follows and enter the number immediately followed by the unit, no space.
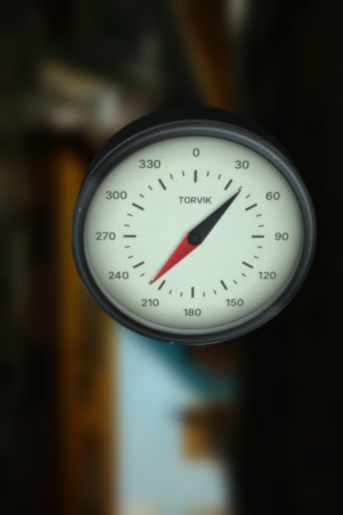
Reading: 220°
